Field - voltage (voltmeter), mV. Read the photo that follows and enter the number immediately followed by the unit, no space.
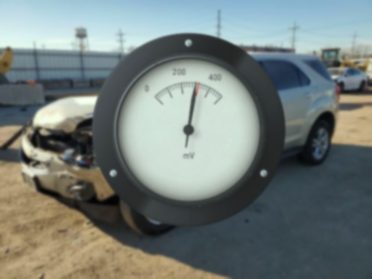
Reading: 300mV
